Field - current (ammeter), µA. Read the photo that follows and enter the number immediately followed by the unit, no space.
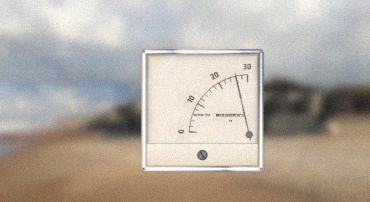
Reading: 26µA
